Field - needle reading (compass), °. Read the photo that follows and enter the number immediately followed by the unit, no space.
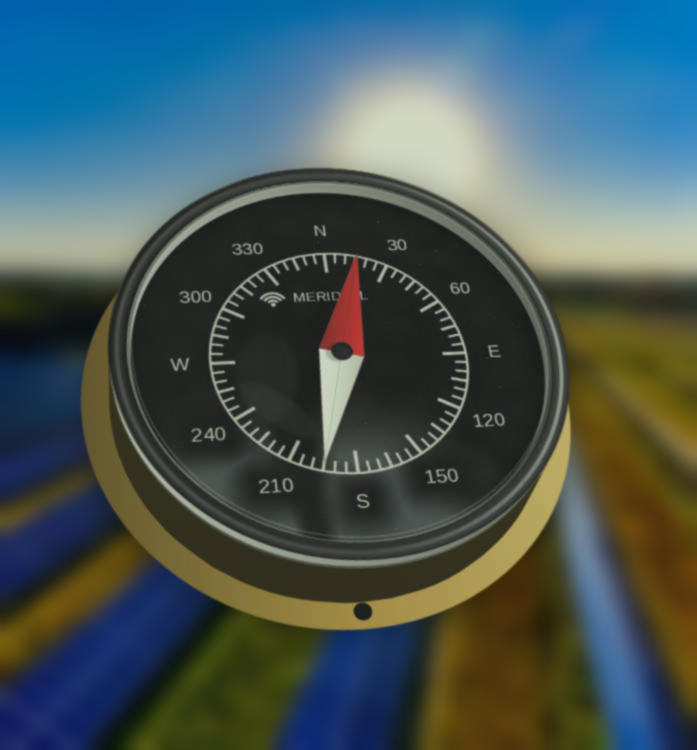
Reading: 15°
